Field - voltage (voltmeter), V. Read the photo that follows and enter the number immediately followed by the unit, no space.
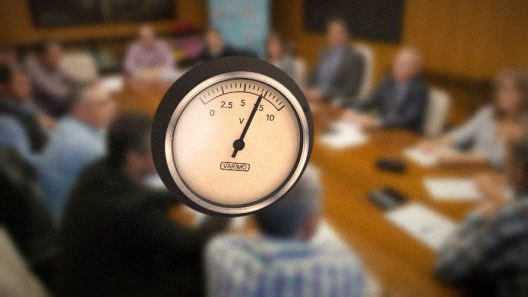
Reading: 7V
